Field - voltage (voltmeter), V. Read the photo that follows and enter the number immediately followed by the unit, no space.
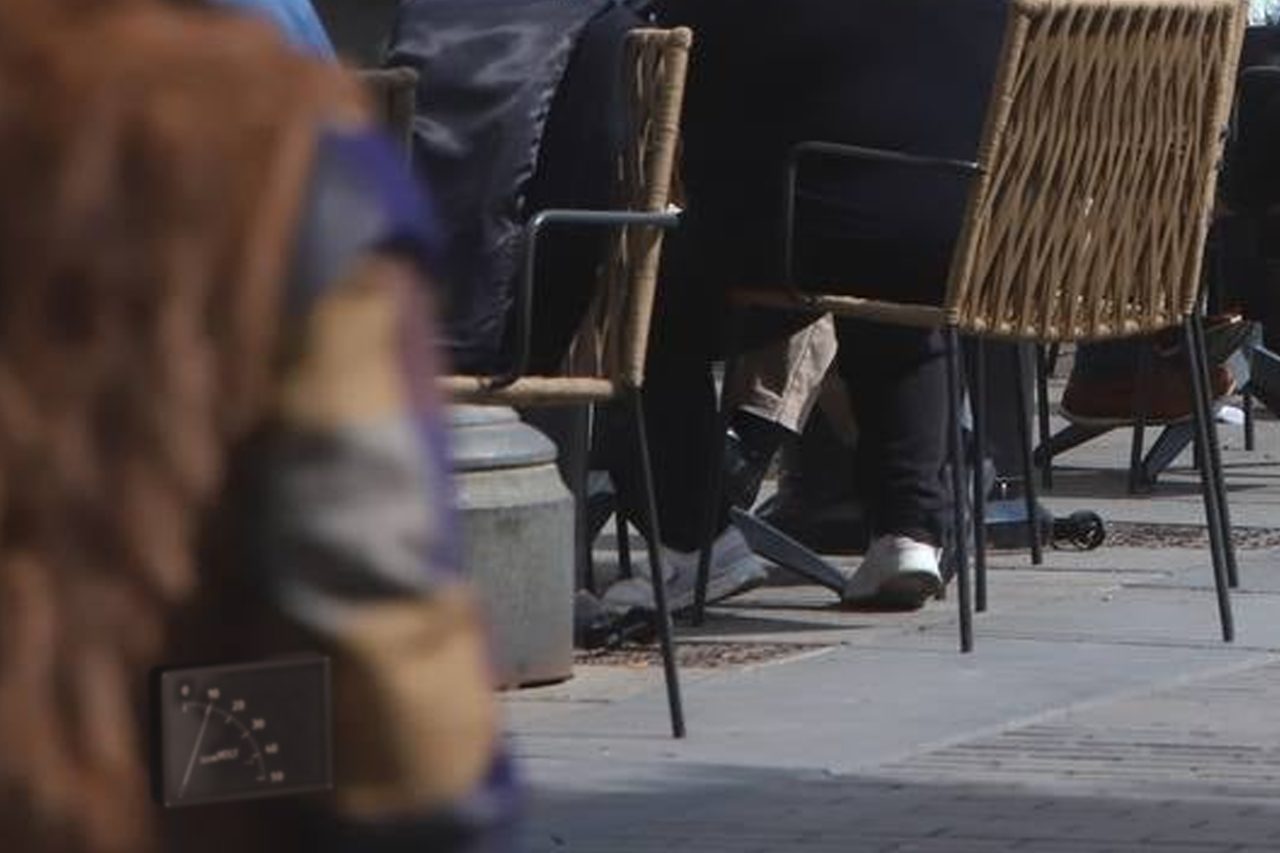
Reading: 10V
